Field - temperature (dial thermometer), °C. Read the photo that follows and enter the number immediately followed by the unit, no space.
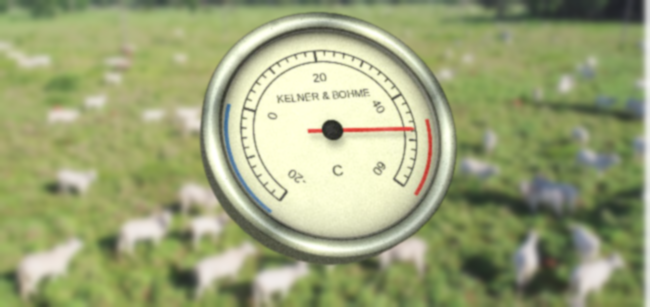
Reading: 48°C
